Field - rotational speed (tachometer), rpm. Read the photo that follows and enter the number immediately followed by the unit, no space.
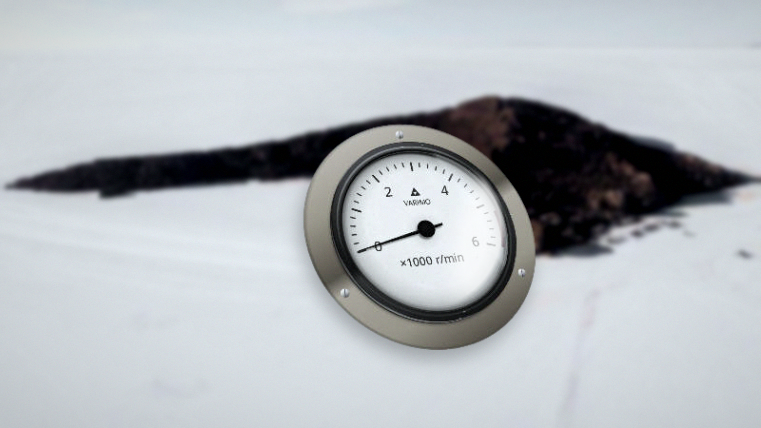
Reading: 0rpm
